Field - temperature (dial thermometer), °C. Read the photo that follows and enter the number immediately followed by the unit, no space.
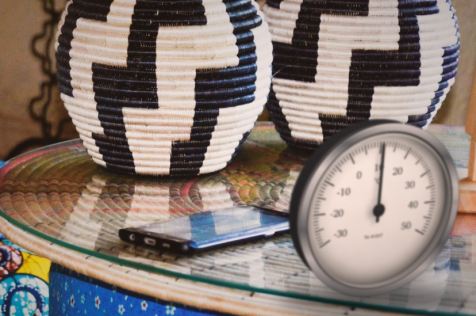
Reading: 10°C
